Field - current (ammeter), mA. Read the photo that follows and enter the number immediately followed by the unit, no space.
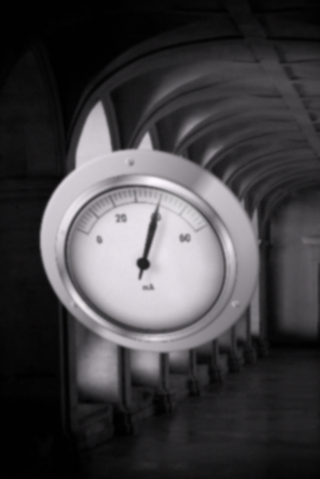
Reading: 40mA
